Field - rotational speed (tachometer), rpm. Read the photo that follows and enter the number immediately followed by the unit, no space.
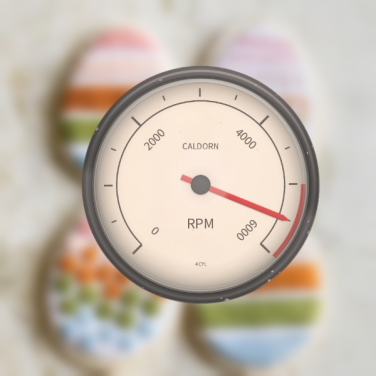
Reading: 5500rpm
